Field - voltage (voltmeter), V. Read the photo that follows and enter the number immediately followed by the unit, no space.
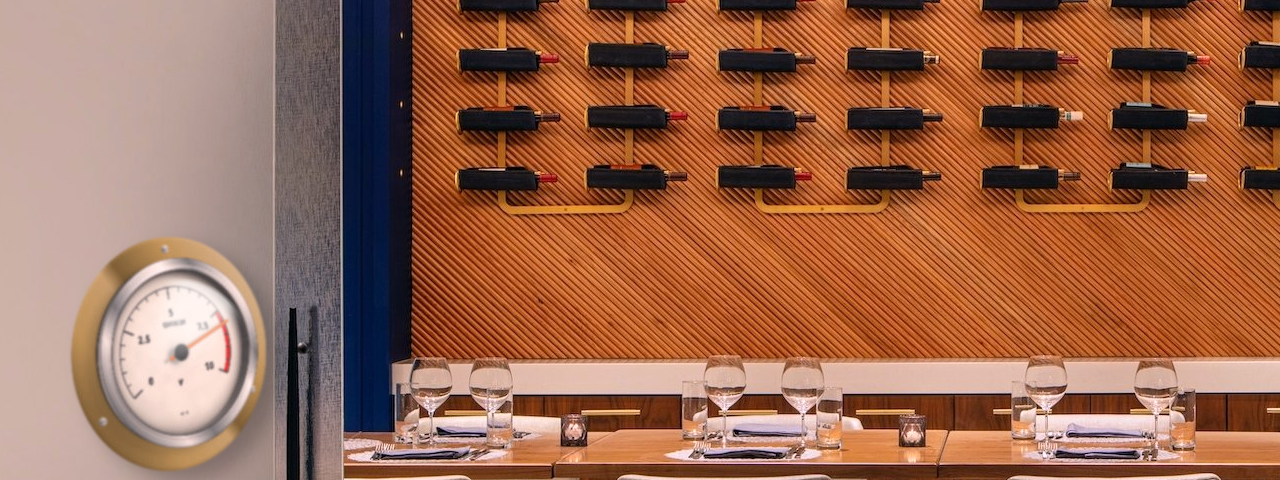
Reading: 8V
